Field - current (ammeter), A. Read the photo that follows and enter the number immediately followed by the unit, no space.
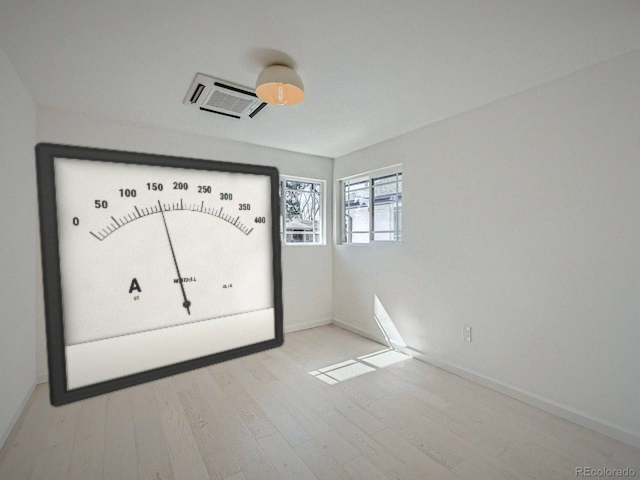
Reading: 150A
